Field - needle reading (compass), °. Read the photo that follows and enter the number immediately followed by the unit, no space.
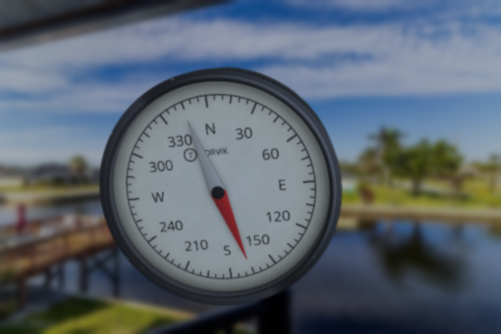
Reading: 165°
